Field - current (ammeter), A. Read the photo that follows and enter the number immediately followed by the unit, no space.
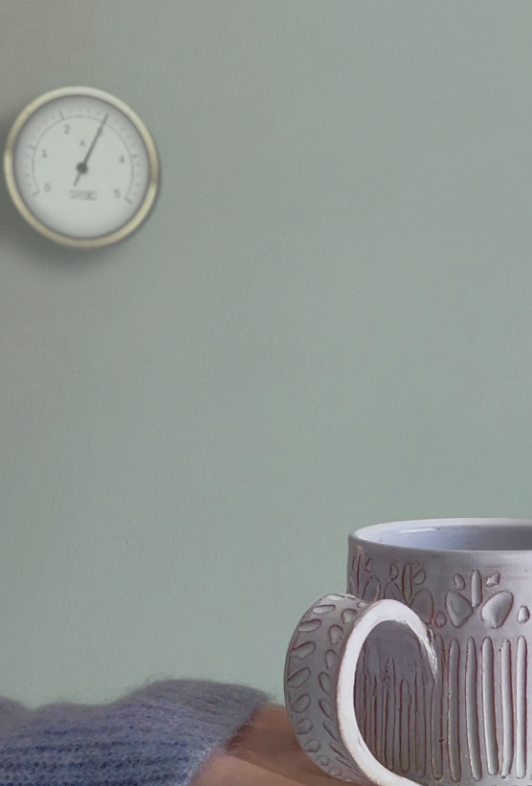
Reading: 3A
